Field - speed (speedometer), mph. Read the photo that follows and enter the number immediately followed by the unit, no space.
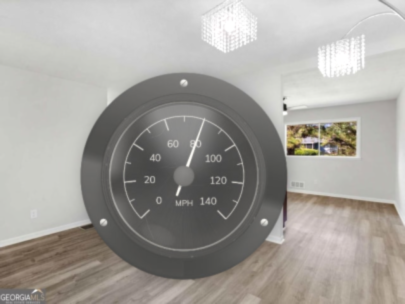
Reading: 80mph
